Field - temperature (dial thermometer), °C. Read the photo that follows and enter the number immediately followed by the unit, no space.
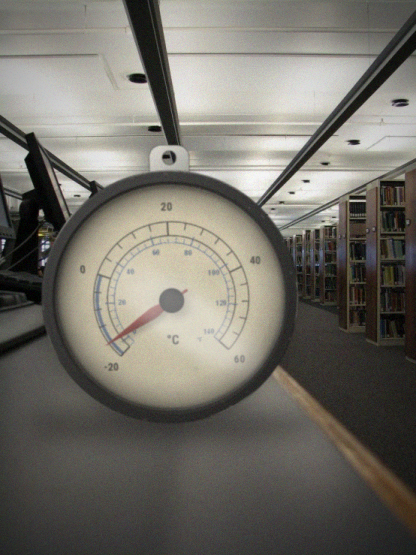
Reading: -16°C
